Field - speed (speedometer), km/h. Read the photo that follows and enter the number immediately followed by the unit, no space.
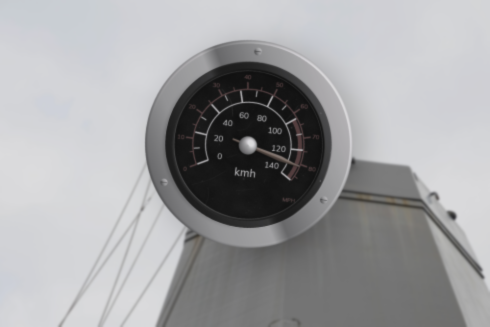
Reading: 130km/h
